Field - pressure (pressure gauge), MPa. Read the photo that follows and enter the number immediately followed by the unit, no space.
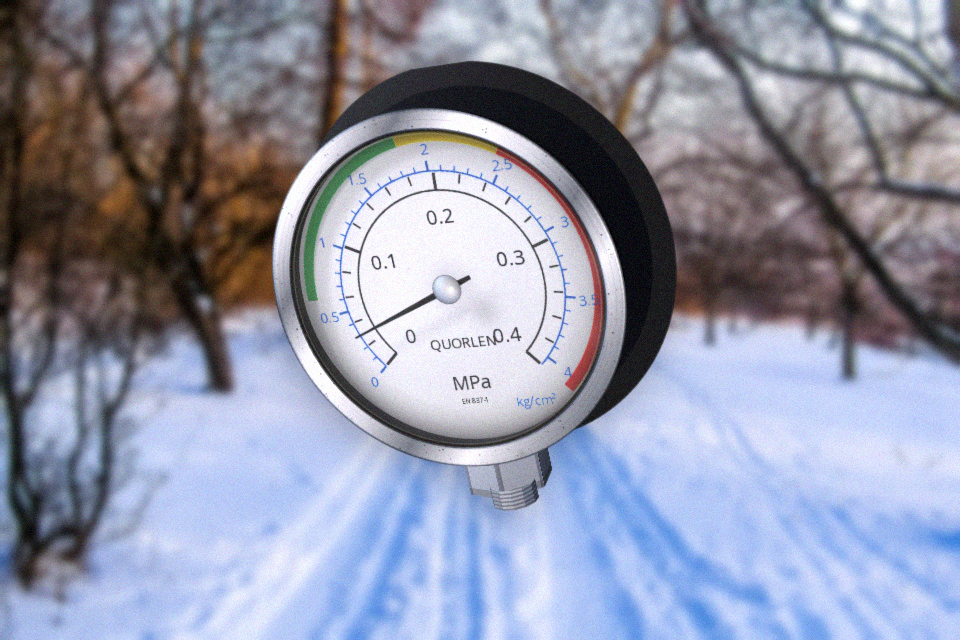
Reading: 0.03MPa
